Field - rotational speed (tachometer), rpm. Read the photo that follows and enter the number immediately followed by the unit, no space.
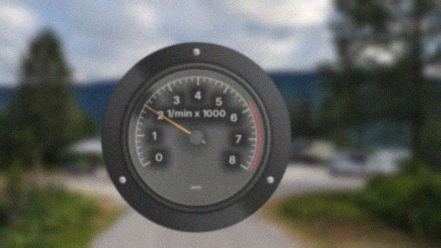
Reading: 2000rpm
